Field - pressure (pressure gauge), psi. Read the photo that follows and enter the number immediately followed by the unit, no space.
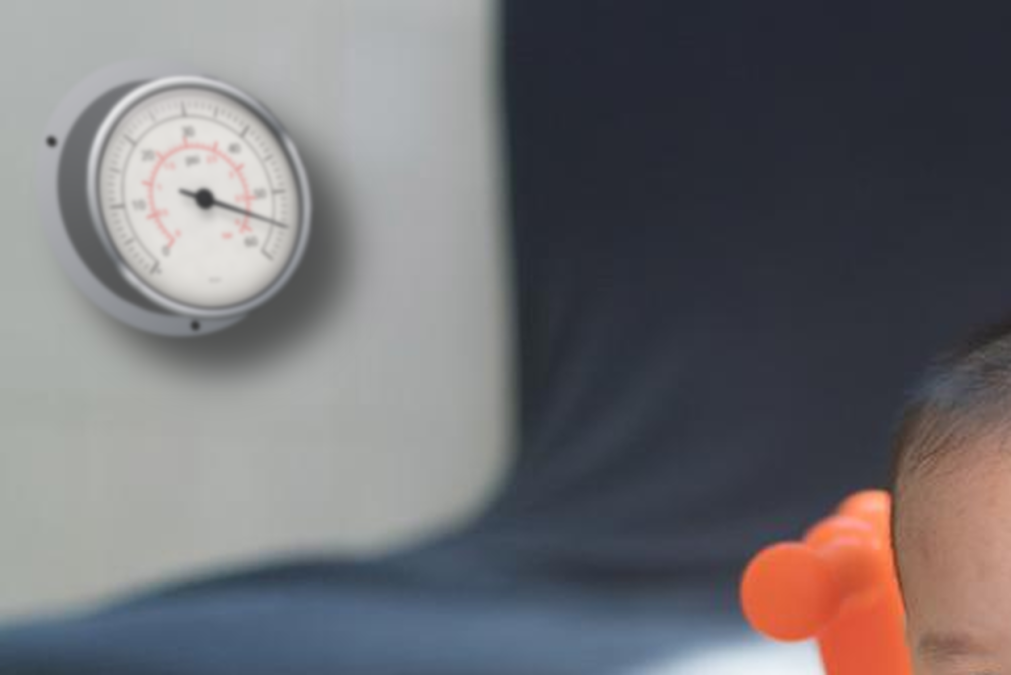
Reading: 55psi
